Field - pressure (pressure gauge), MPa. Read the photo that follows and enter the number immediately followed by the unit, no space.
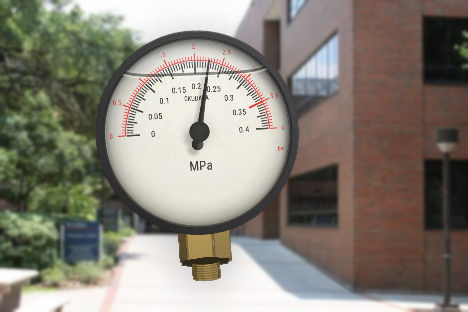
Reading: 0.225MPa
